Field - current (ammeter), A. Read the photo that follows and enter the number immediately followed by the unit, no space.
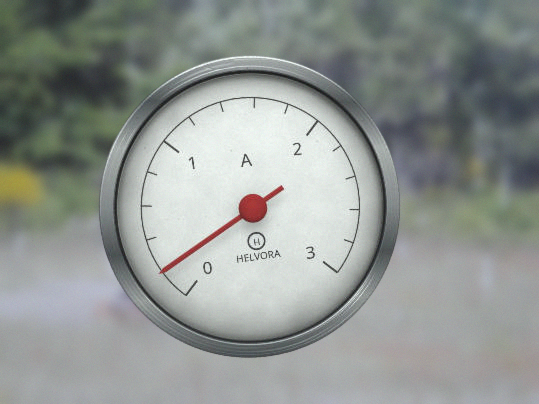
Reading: 0.2A
